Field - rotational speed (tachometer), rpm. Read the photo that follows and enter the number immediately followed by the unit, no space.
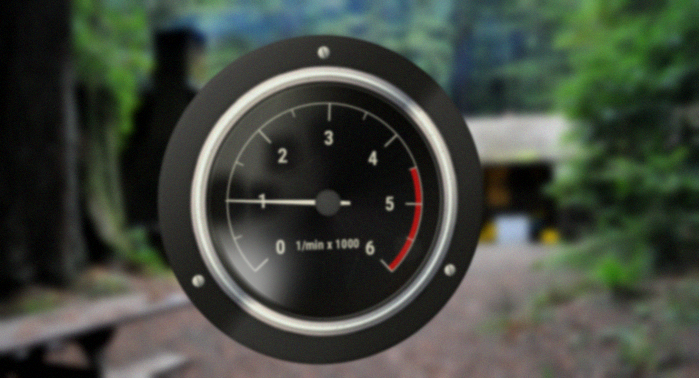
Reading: 1000rpm
